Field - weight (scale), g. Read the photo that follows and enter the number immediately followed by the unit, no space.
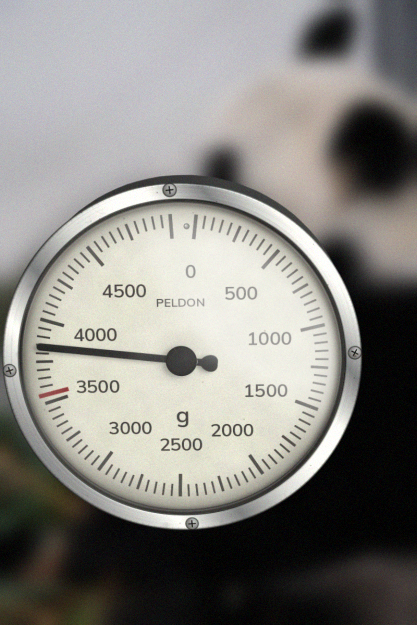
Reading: 3850g
